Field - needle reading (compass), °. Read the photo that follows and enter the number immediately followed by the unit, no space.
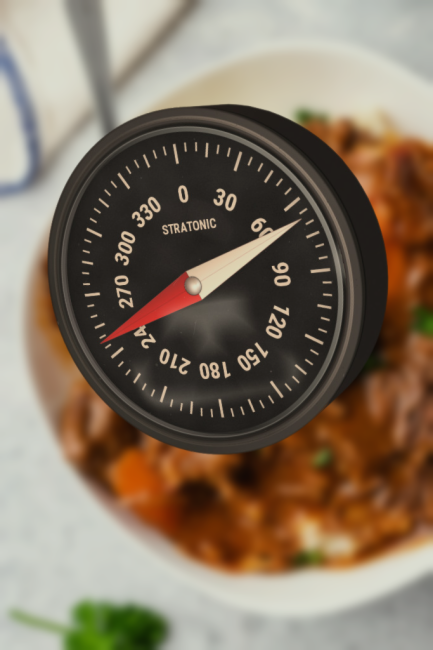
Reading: 247.5°
